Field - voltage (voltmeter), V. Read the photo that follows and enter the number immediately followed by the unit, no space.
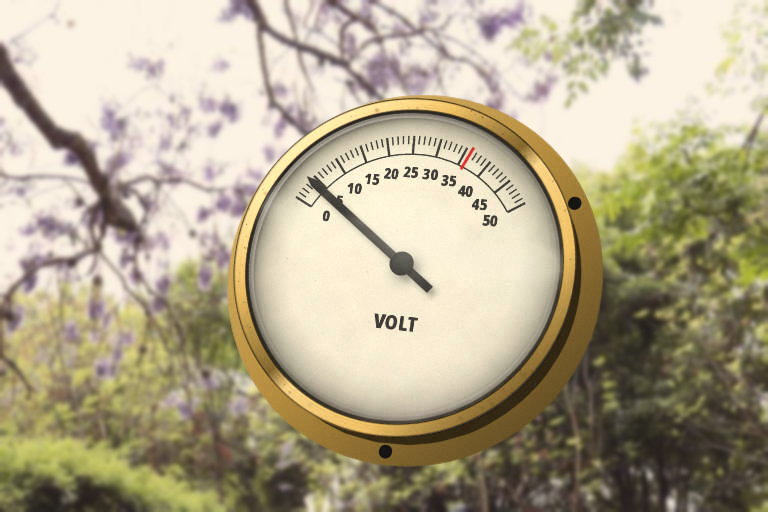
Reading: 4V
